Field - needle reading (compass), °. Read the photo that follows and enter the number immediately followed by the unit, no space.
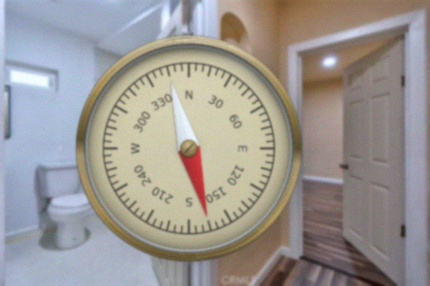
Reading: 165°
